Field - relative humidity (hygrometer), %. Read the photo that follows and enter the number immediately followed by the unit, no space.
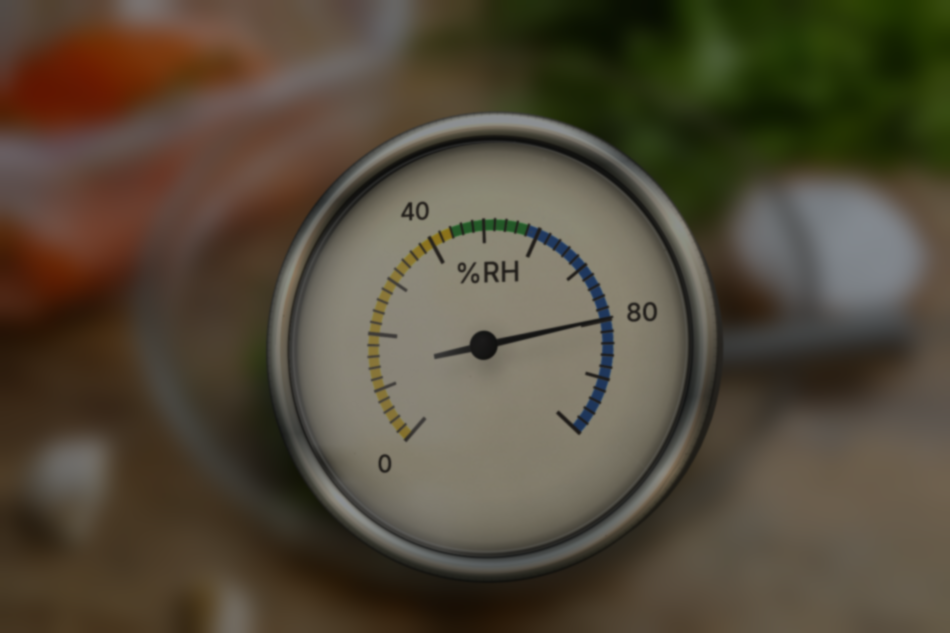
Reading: 80%
